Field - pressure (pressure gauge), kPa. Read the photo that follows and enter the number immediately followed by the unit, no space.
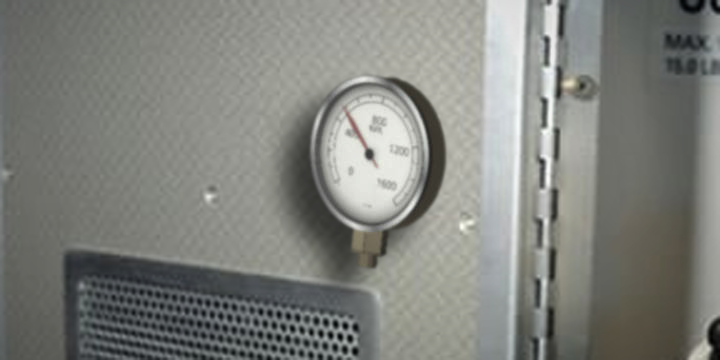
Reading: 500kPa
